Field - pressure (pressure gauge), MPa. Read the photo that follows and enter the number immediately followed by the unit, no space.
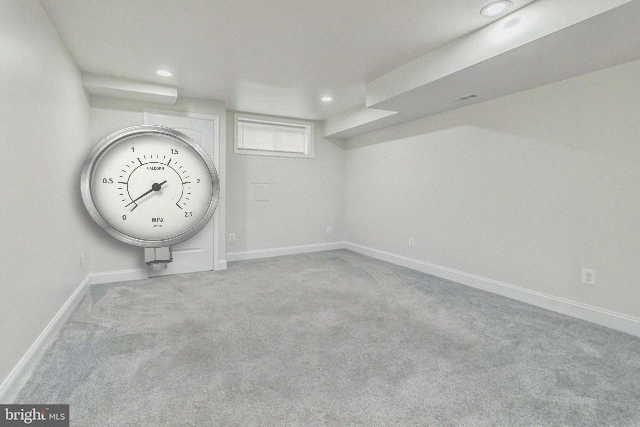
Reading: 0.1MPa
